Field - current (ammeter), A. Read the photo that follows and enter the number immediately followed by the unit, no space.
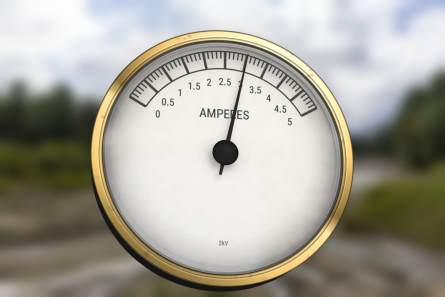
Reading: 3A
